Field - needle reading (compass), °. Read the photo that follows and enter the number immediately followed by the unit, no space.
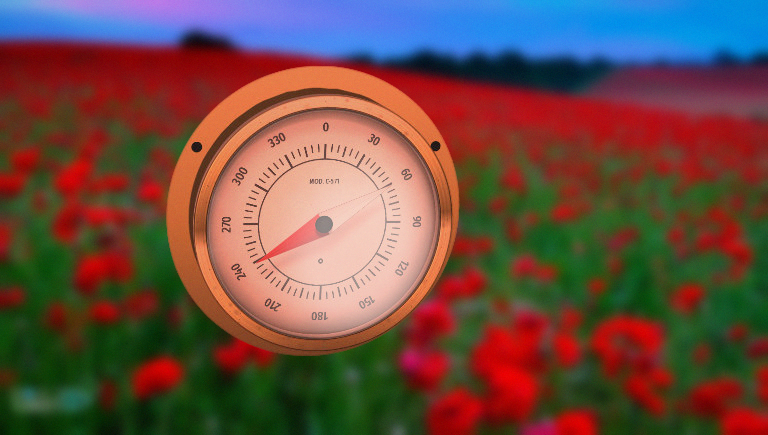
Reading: 240°
